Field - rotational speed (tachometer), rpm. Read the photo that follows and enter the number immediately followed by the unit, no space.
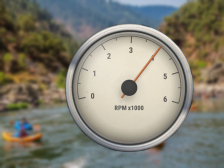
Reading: 4000rpm
